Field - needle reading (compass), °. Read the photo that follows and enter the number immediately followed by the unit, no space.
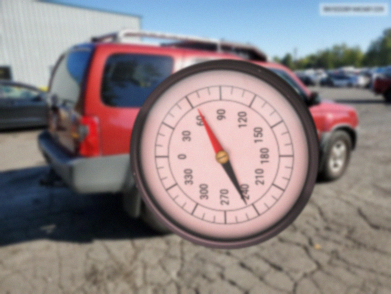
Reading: 65°
